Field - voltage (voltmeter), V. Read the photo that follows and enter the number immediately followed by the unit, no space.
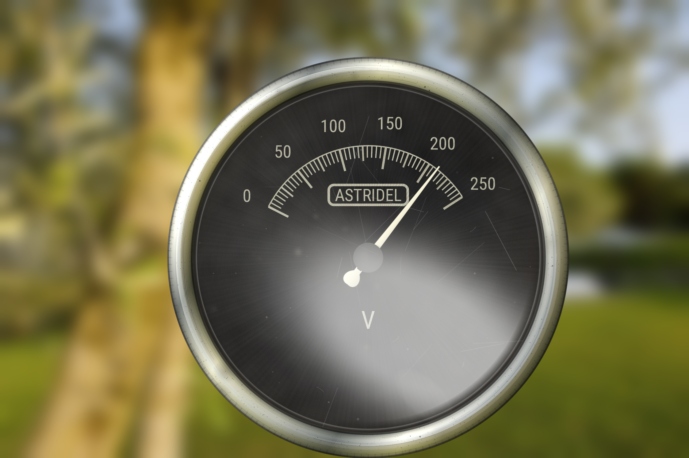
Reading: 210V
